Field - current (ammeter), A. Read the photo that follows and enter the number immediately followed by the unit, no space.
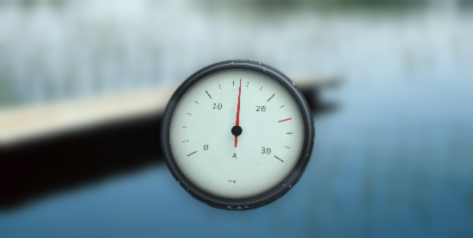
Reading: 15A
